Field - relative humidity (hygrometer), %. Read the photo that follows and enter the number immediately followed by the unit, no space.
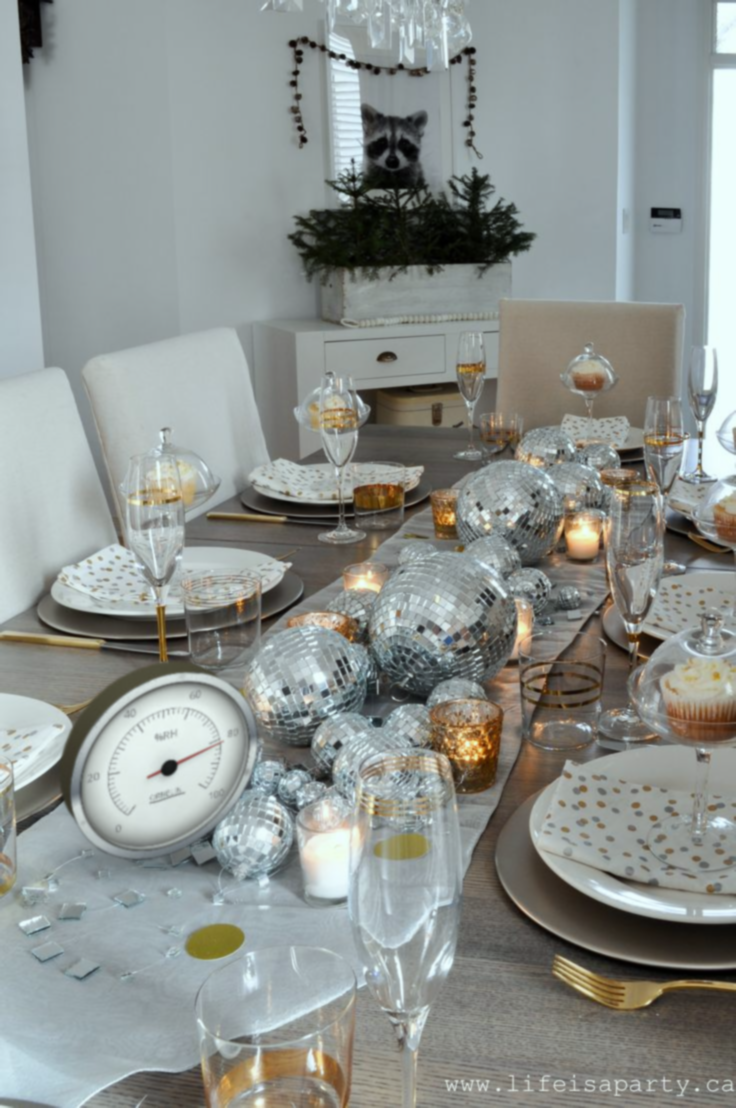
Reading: 80%
